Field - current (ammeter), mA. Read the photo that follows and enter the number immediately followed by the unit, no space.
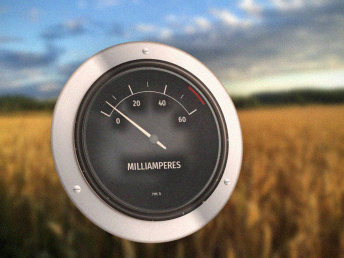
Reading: 5mA
